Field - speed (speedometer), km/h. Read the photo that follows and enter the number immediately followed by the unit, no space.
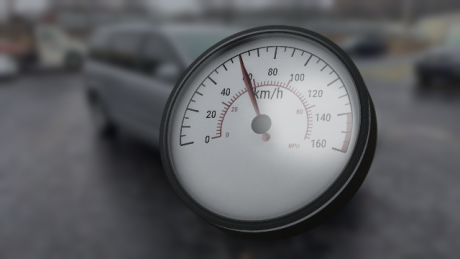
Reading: 60km/h
